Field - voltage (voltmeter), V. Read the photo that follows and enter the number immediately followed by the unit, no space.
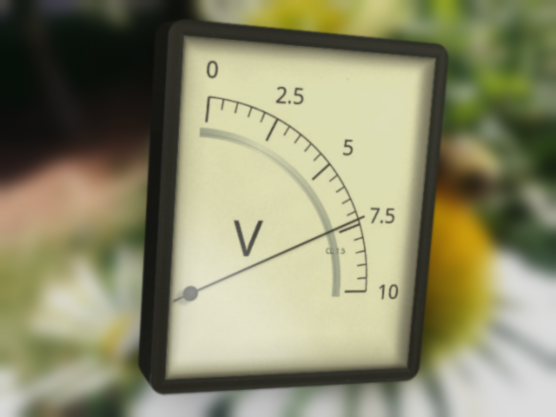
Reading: 7.25V
